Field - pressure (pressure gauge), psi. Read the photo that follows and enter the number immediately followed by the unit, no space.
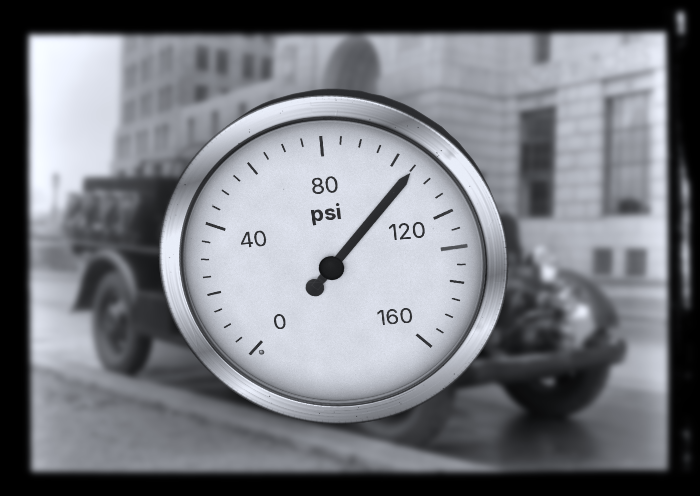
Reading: 105psi
